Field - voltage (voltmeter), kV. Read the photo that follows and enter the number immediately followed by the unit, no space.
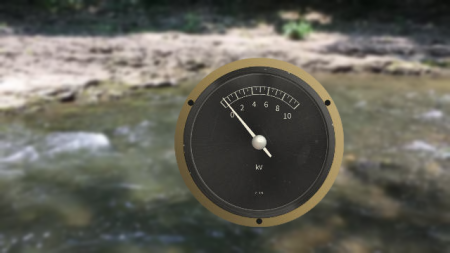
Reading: 0.5kV
